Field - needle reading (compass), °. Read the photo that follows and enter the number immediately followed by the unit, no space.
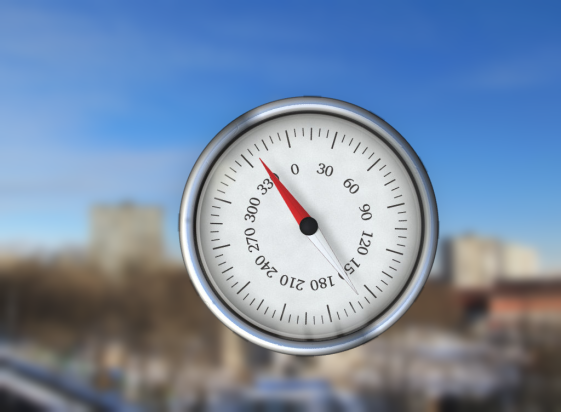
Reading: 337.5°
